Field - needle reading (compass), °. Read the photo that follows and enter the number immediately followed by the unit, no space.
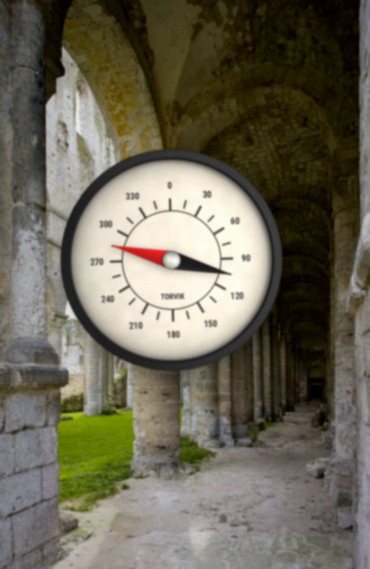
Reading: 285°
